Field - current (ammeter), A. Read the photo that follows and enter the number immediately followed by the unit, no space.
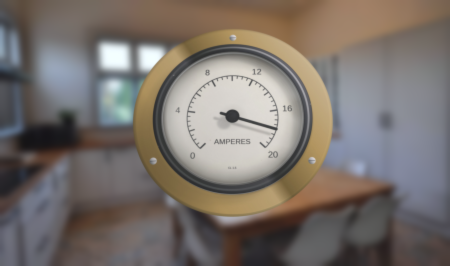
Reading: 18A
